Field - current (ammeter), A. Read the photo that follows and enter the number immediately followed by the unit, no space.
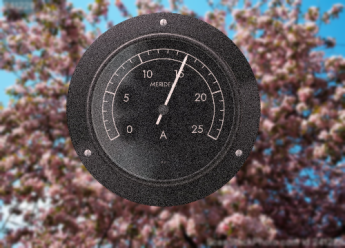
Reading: 15A
